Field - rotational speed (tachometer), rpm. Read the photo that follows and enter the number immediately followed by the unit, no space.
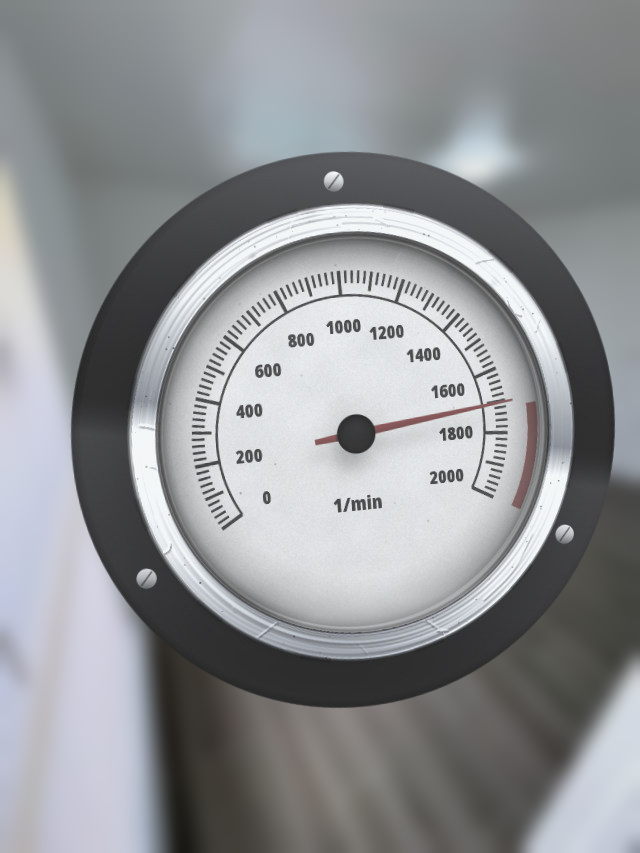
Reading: 1700rpm
